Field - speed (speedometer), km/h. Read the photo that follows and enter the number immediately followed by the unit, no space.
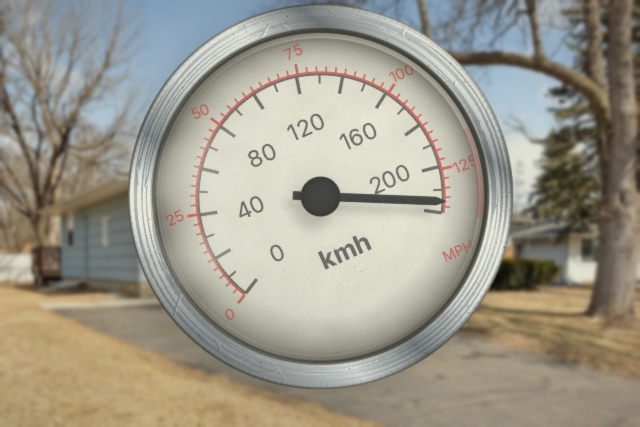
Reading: 215km/h
